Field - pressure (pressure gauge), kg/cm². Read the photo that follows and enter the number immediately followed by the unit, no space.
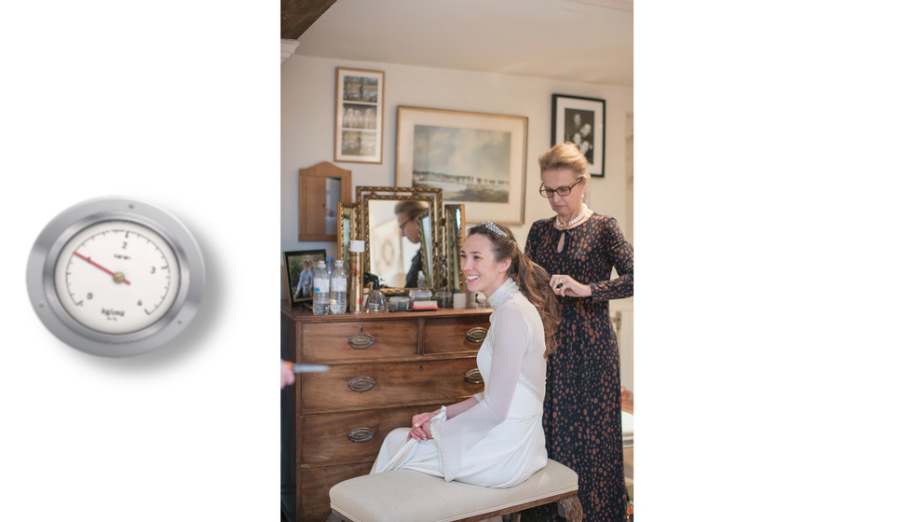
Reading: 1kg/cm²
